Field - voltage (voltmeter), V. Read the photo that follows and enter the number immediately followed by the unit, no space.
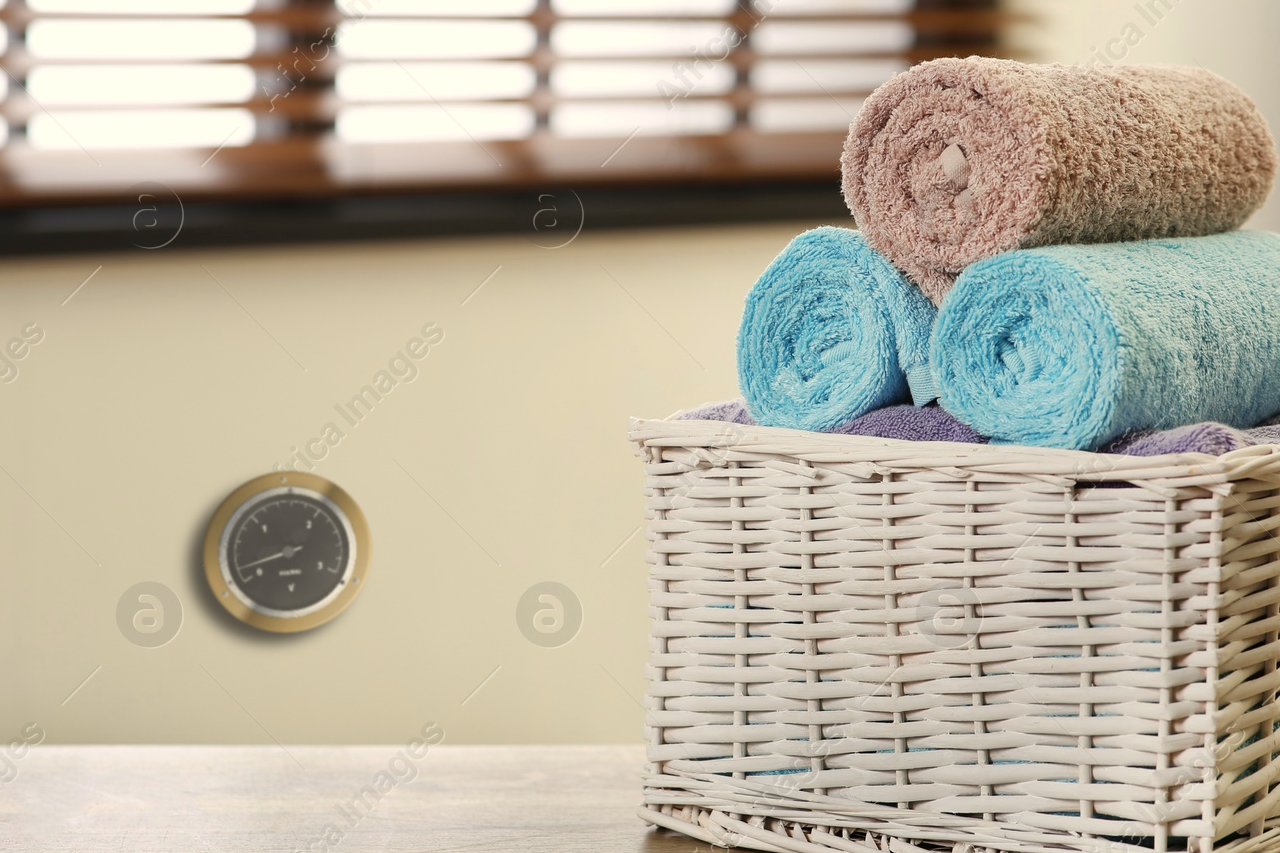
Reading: 0.2V
